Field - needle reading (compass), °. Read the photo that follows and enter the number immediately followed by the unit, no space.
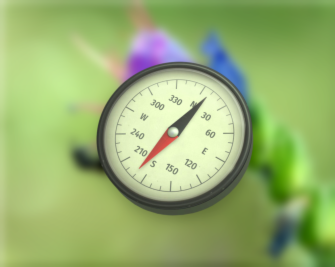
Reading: 190°
